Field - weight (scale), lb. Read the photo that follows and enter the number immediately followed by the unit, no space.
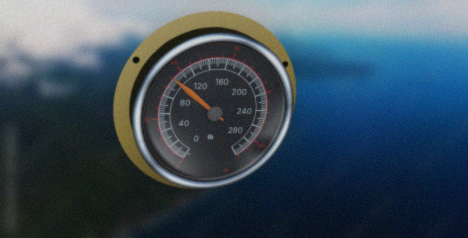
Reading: 100lb
